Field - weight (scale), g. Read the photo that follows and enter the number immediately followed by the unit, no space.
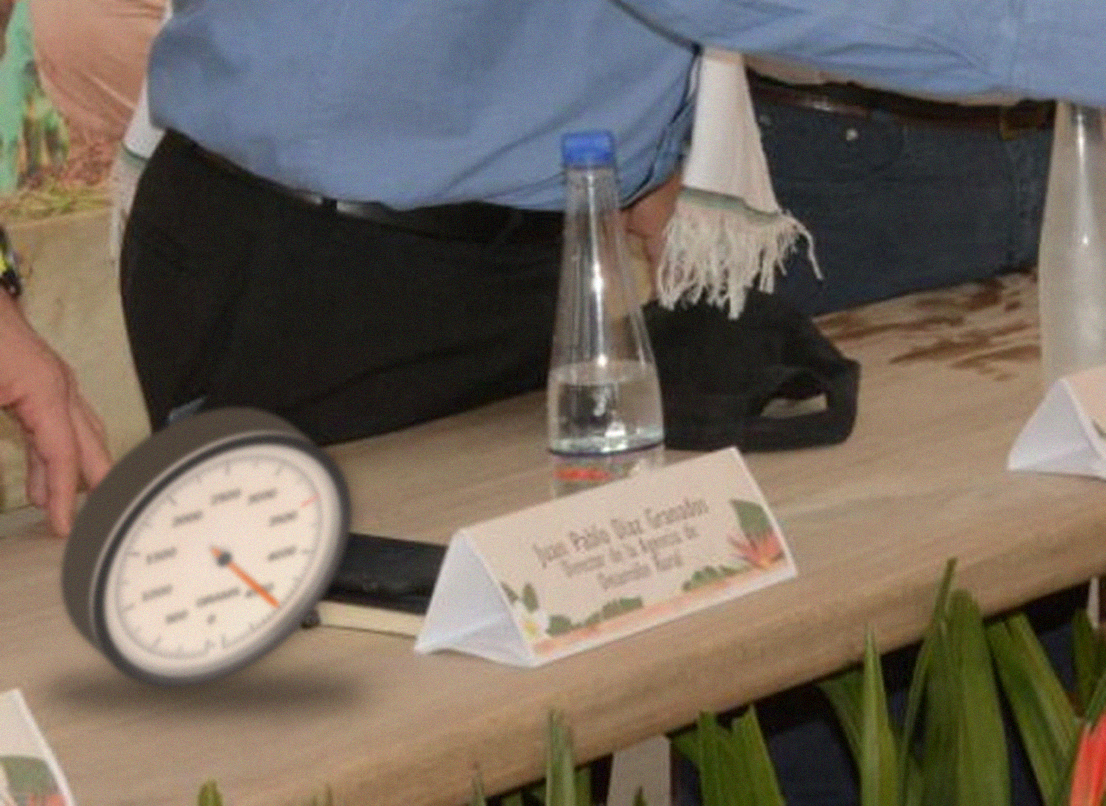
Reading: 4500g
